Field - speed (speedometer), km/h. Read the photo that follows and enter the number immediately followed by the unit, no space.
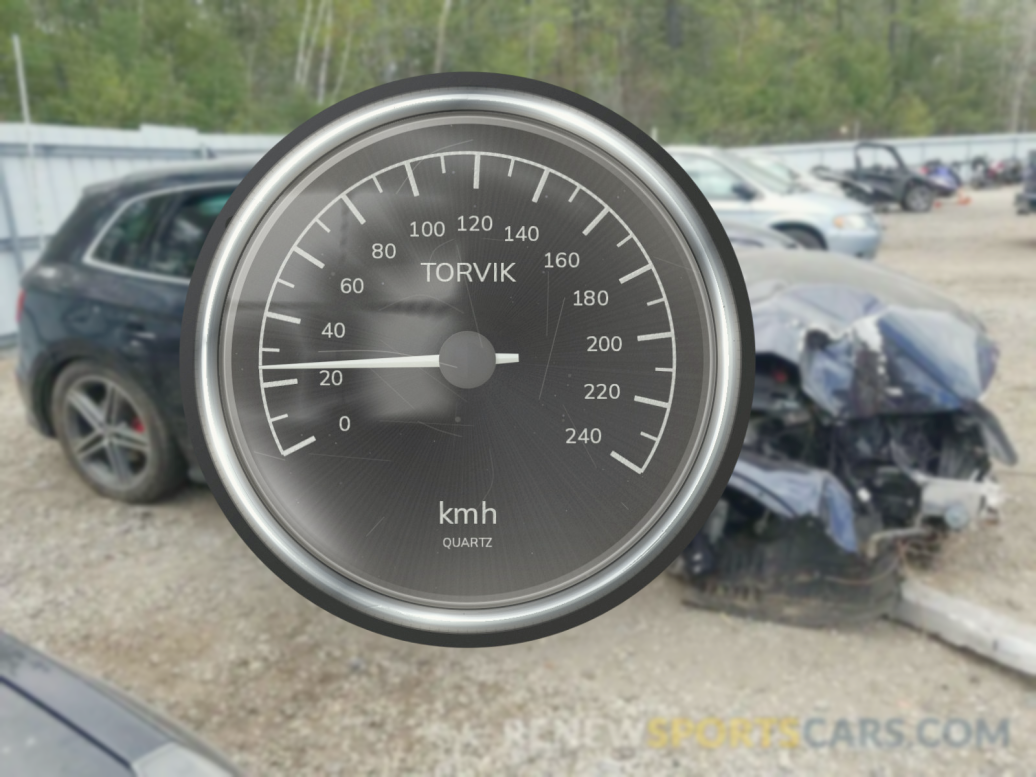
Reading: 25km/h
